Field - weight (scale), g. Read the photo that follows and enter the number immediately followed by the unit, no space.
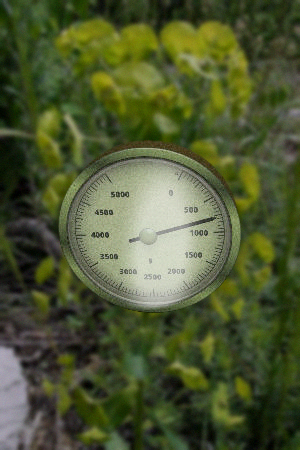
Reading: 750g
